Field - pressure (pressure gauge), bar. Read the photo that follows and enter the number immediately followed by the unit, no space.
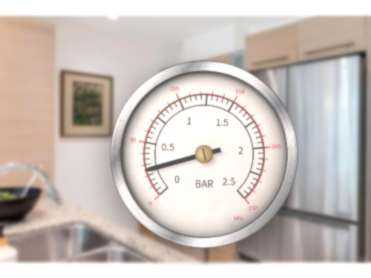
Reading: 0.25bar
